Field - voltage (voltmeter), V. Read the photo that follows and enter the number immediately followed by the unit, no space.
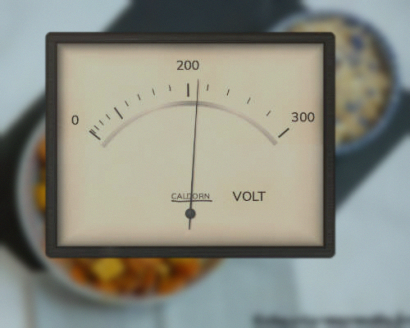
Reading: 210V
